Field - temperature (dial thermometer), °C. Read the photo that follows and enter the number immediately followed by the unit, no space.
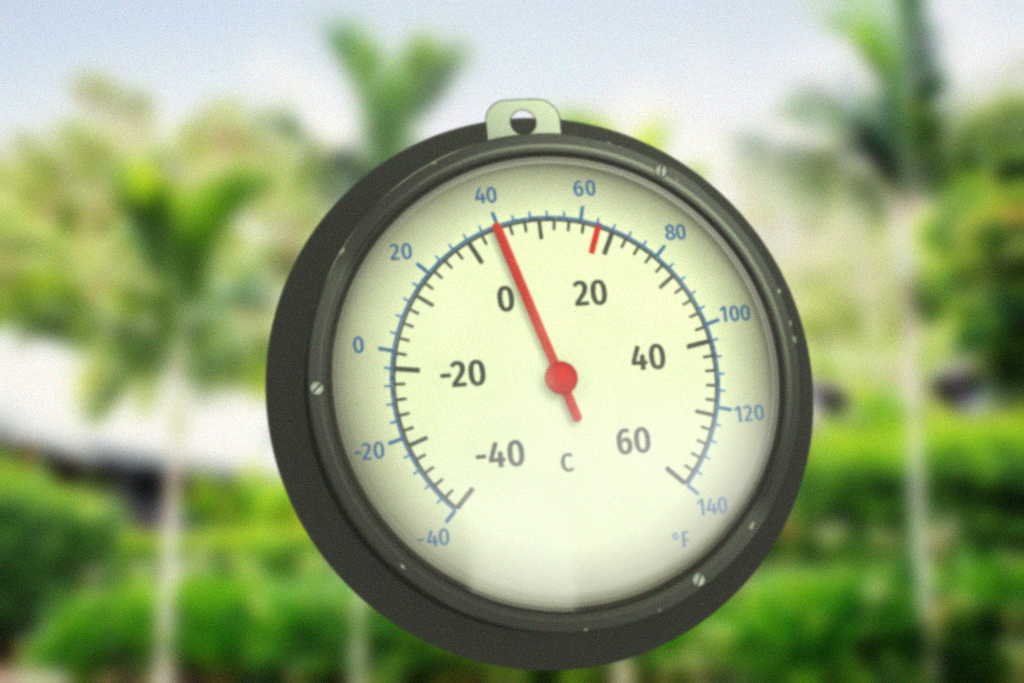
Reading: 4°C
